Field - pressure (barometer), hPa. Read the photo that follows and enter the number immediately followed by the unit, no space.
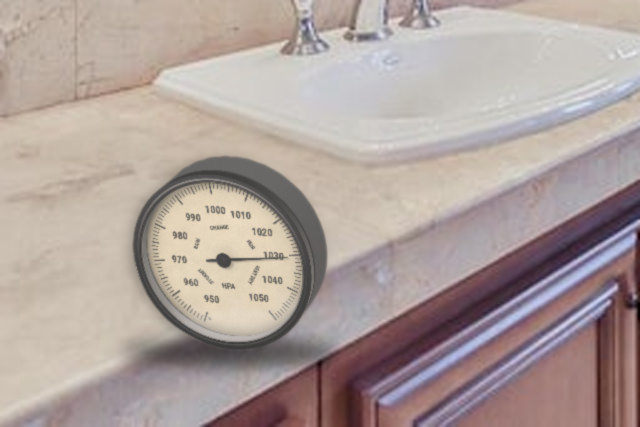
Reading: 1030hPa
